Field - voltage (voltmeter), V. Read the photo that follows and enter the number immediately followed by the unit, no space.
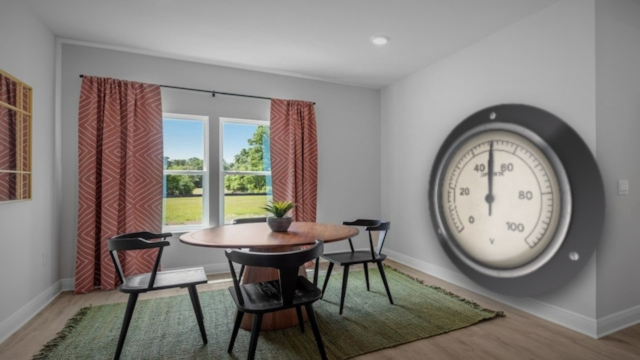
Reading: 50V
